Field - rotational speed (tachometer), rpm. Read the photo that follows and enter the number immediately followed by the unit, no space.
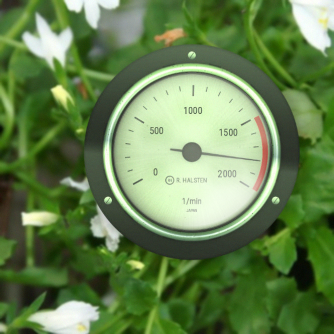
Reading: 1800rpm
